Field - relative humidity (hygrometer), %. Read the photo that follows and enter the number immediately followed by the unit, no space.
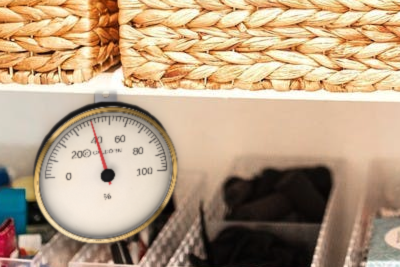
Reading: 40%
